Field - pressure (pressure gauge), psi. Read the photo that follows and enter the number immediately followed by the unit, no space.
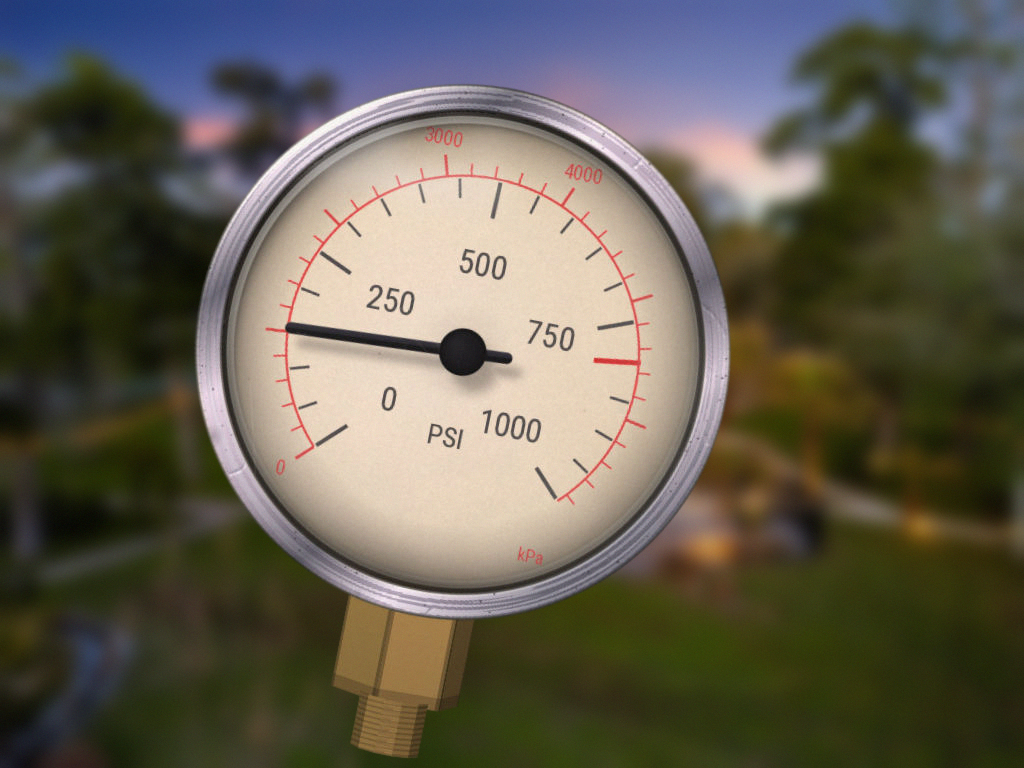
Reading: 150psi
